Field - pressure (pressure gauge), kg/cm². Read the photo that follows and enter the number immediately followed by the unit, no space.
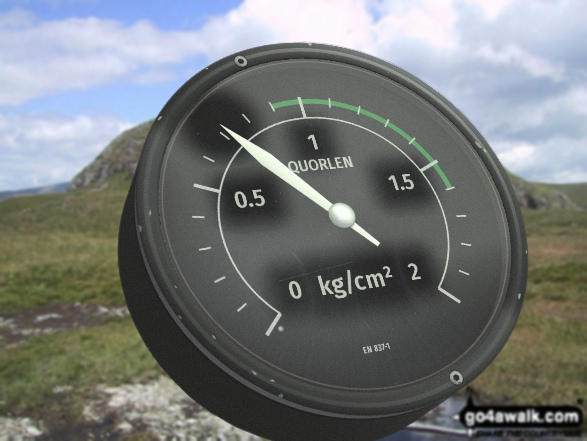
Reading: 0.7kg/cm²
